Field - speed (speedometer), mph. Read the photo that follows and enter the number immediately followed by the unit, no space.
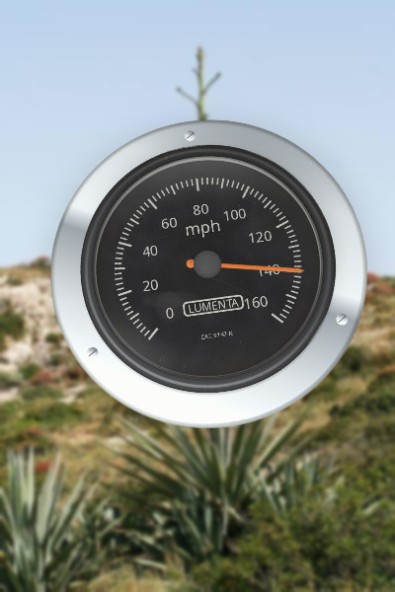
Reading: 140mph
